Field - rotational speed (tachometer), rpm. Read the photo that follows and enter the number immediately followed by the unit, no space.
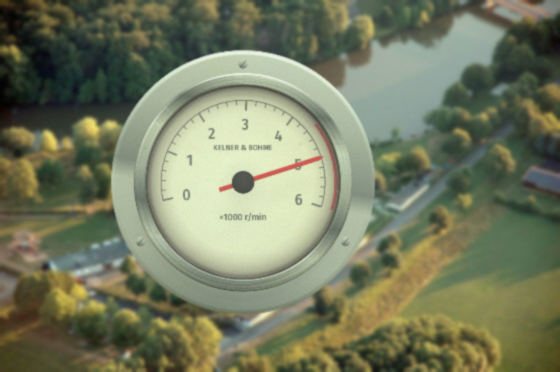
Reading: 5000rpm
